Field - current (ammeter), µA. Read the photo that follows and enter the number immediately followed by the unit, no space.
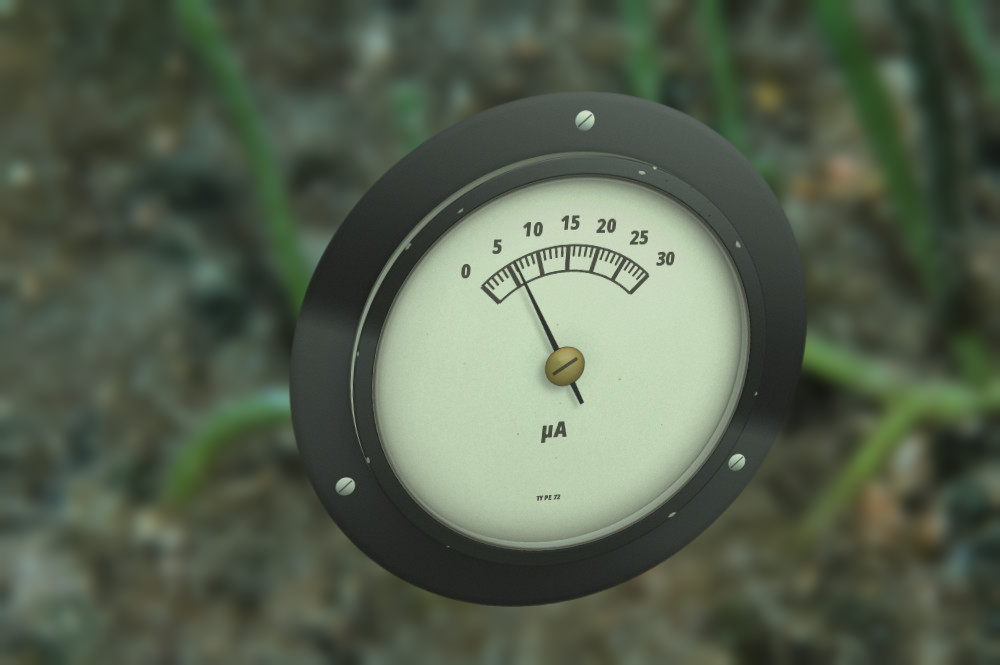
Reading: 6µA
